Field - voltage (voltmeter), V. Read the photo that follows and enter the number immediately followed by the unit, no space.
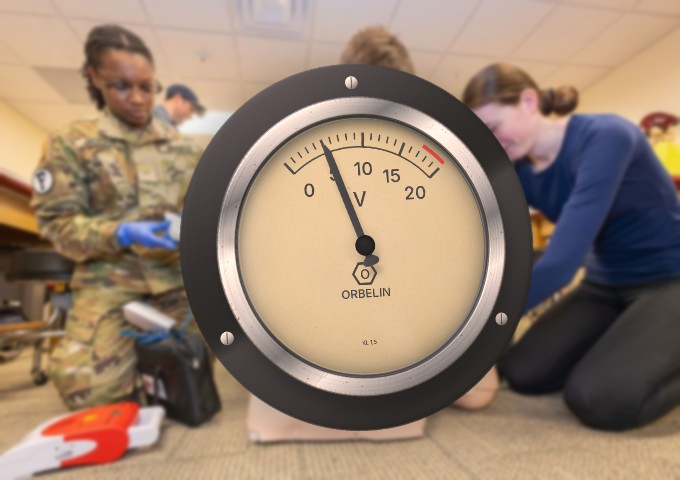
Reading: 5V
